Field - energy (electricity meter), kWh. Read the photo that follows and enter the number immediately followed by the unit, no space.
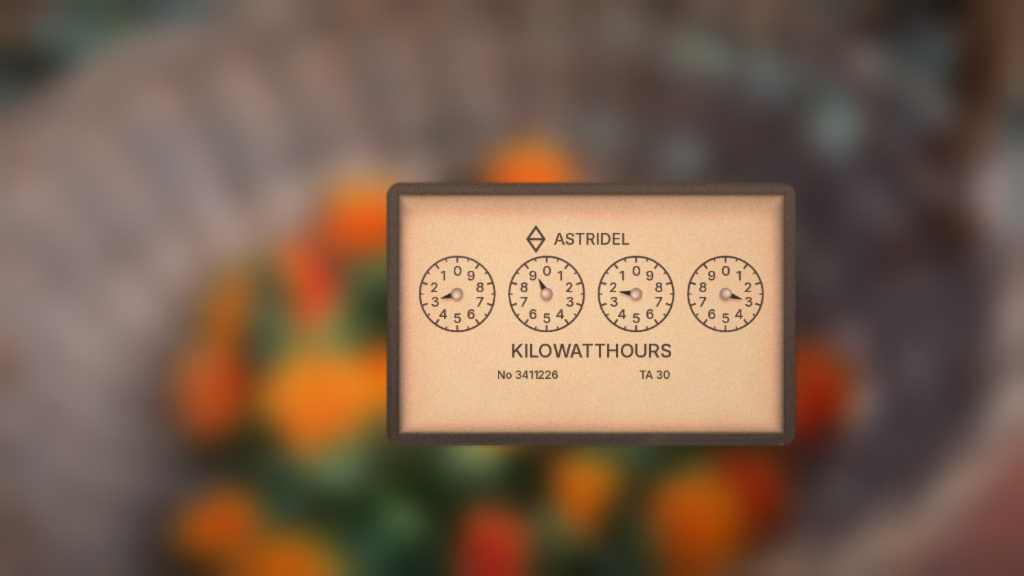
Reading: 2923kWh
